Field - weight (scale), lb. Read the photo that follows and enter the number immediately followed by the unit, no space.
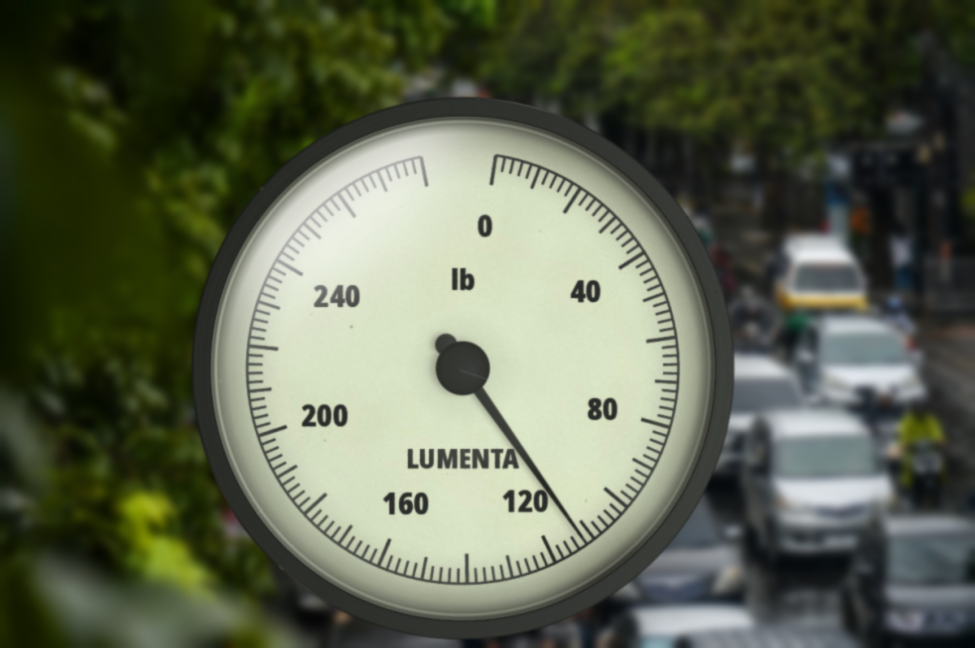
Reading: 112lb
